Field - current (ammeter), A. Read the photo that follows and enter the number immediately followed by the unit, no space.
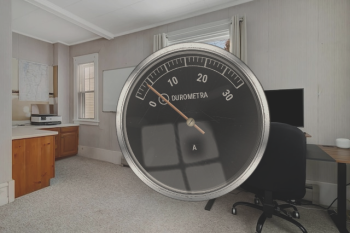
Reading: 4A
